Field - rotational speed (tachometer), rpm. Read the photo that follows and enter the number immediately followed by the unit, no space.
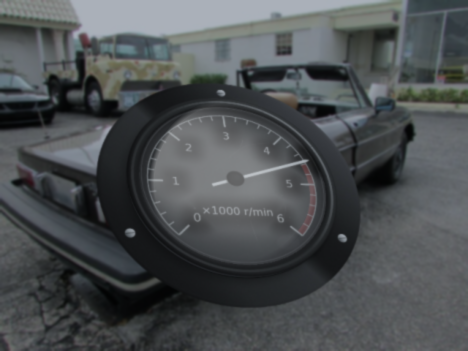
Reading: 4600rpm
